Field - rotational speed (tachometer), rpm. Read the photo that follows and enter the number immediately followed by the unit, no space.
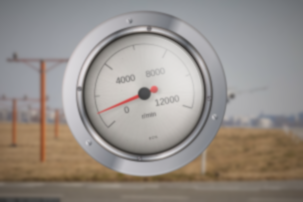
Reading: 1000rpm
